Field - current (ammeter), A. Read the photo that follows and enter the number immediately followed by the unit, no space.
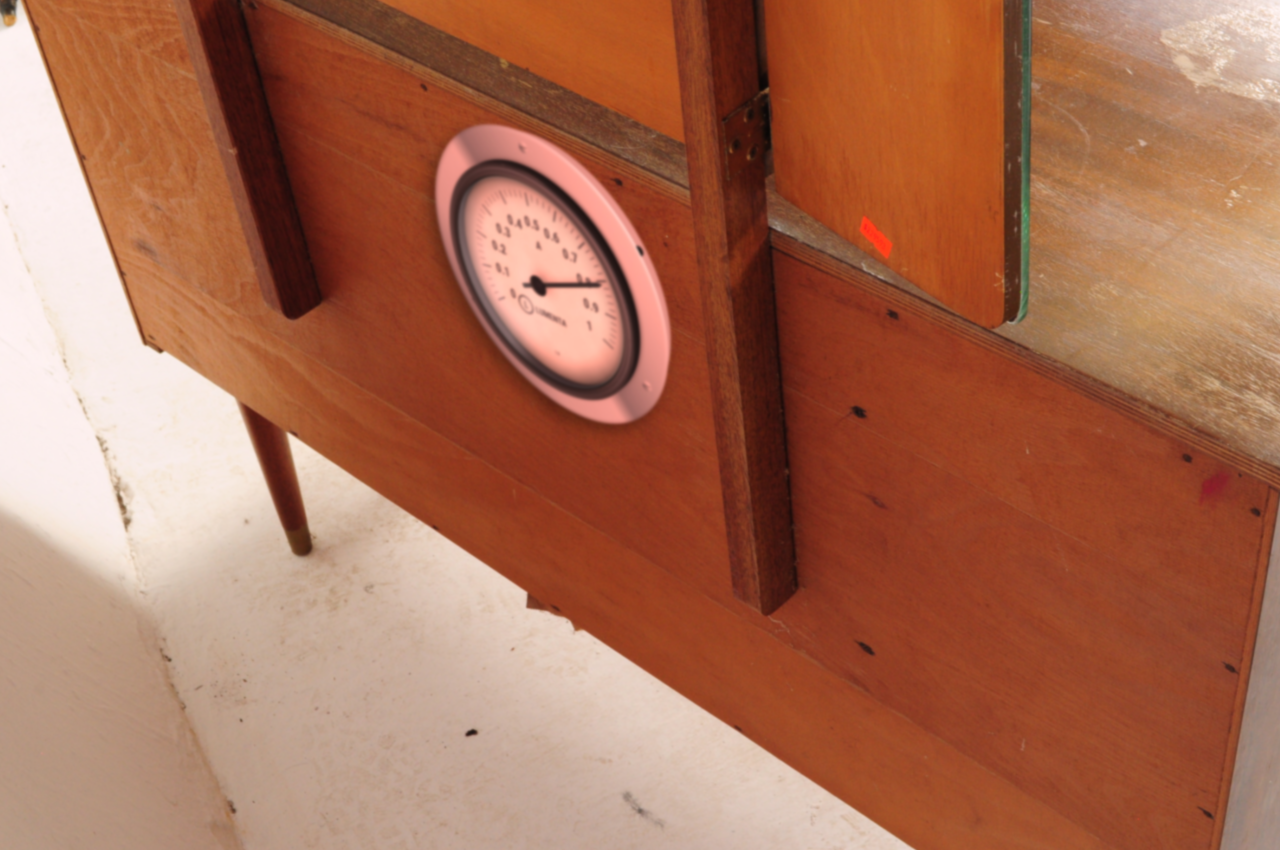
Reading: 0.8A
